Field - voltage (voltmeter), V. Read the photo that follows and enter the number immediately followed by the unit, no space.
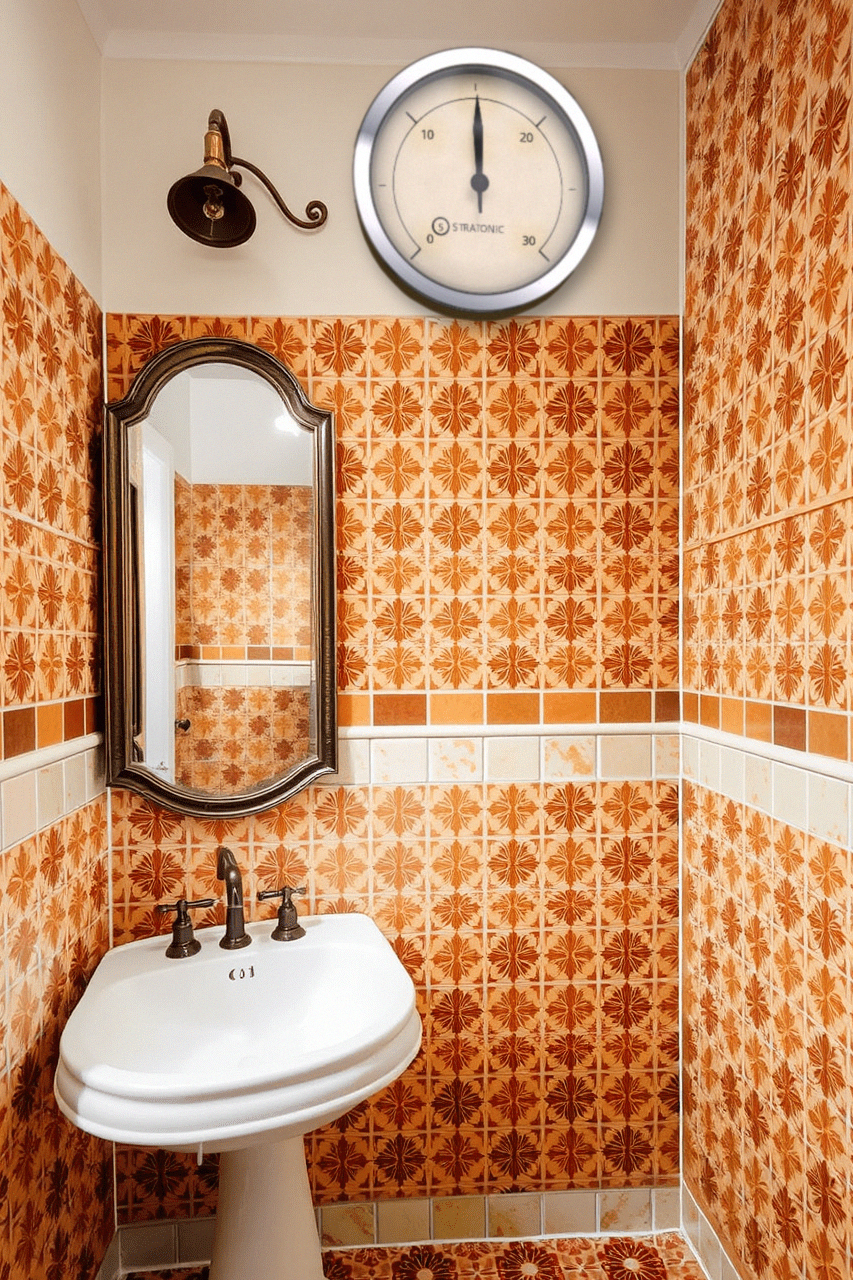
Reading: 15V
